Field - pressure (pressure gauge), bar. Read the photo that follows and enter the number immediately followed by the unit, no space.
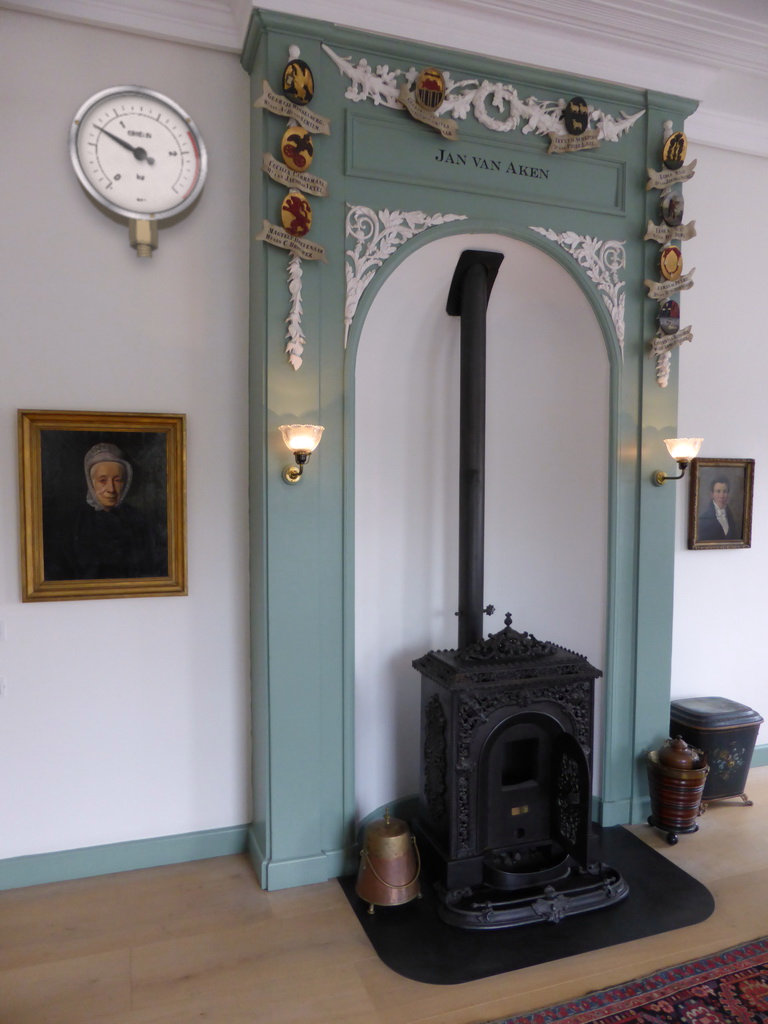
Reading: 0.7bar
